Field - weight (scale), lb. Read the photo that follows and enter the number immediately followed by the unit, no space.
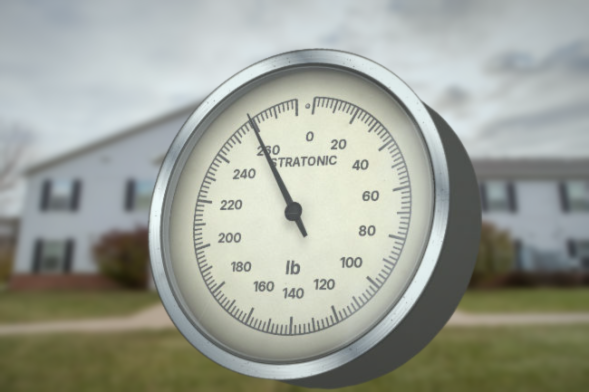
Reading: 260lb
